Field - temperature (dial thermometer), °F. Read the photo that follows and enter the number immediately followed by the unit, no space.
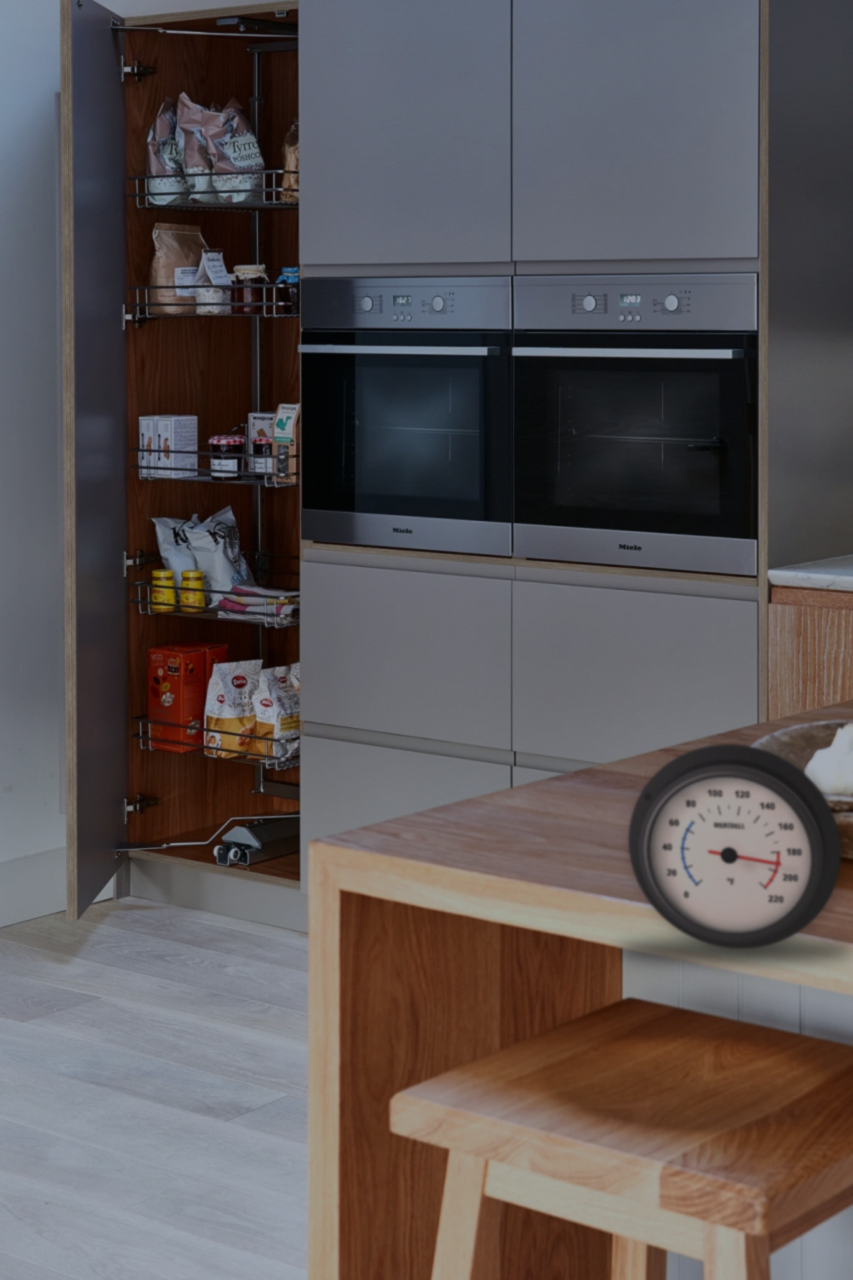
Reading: 190°F
